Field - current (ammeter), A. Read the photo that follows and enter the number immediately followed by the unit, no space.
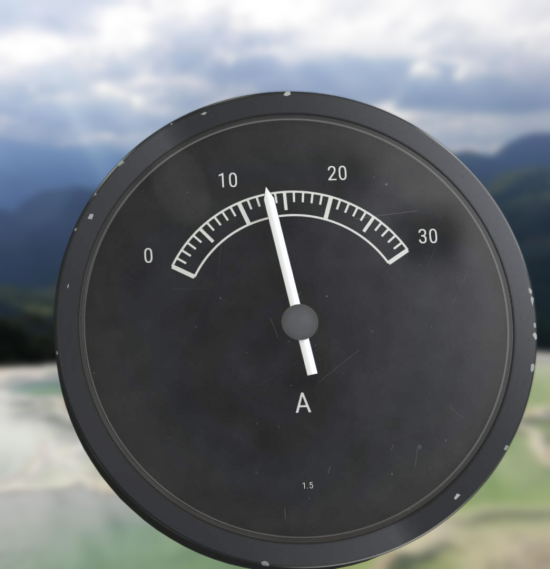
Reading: 13A
